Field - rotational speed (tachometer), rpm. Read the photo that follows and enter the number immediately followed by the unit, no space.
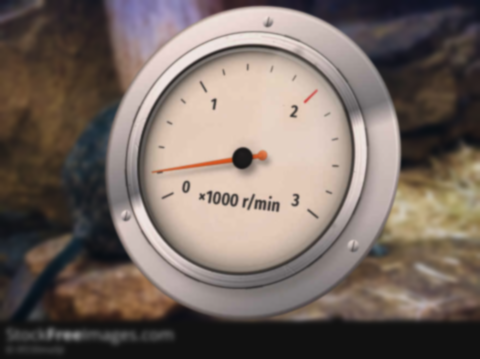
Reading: 200rpm
